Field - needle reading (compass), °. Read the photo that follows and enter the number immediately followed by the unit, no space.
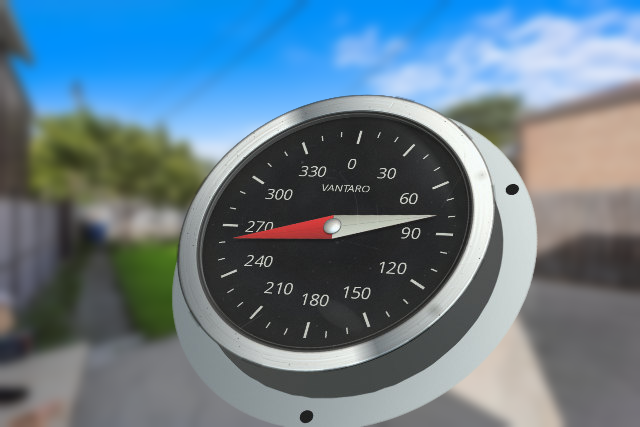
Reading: 260°
